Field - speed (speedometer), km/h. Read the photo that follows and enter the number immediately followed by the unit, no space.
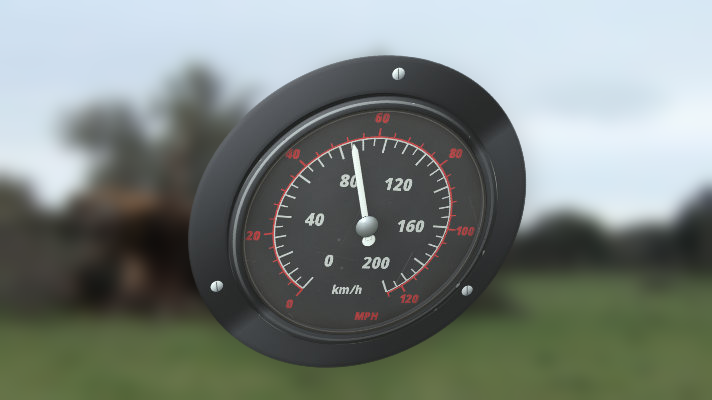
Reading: 85km/h
